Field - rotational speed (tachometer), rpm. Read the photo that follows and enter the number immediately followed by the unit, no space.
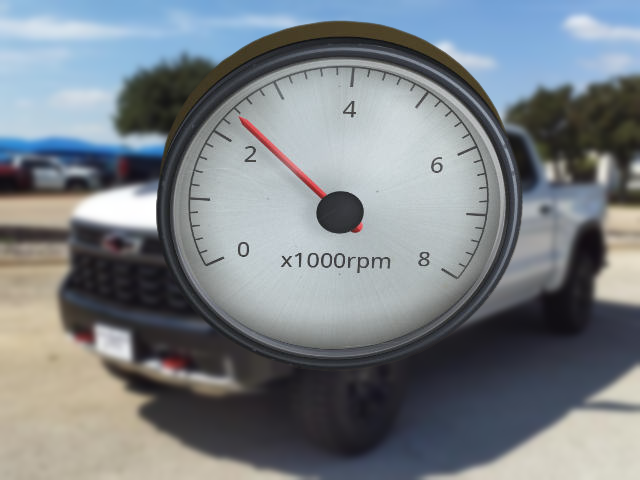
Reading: 2400rpm
